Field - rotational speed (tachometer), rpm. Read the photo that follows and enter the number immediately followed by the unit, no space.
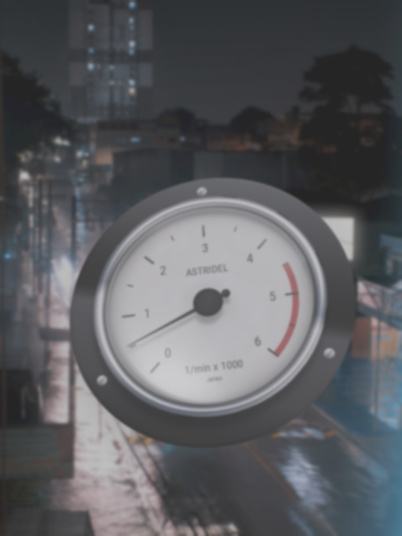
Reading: 500rpm
